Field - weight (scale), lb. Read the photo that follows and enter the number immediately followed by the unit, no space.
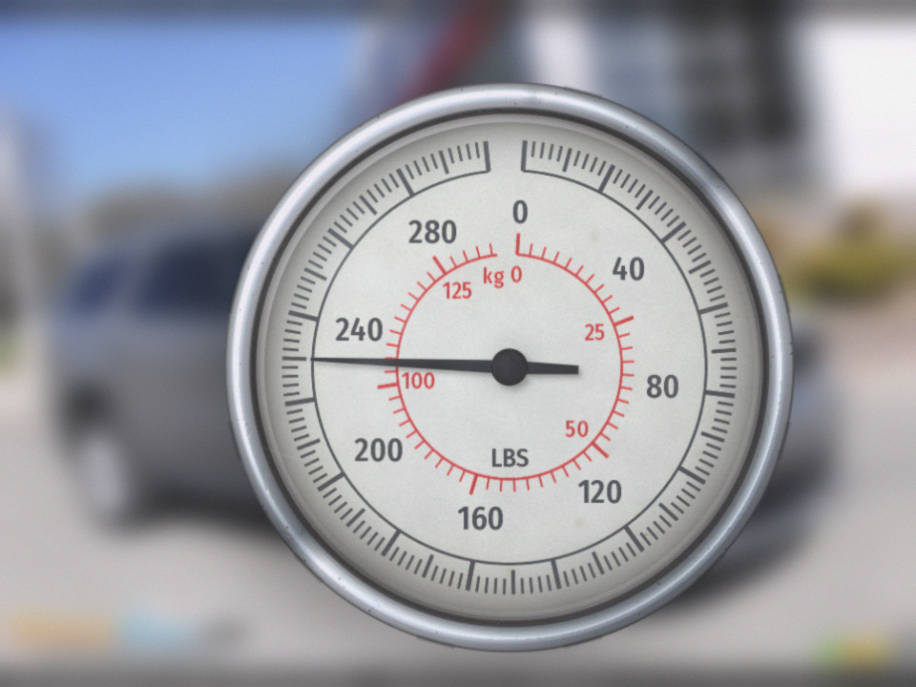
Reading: 230lb
